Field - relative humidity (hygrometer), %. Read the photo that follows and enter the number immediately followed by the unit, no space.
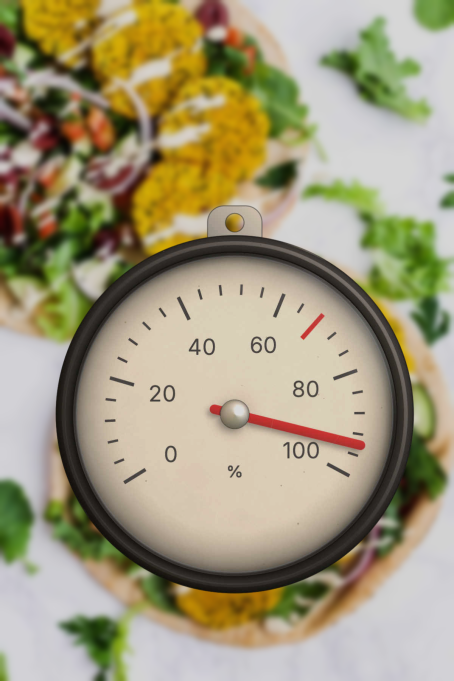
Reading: 94%
